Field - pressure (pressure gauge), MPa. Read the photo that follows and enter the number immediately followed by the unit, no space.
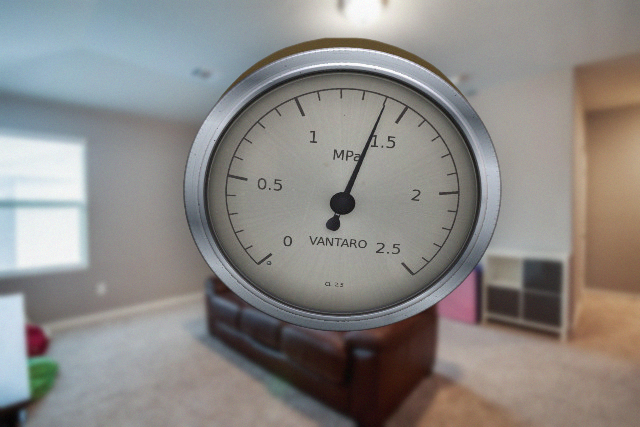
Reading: 1.4MPa
